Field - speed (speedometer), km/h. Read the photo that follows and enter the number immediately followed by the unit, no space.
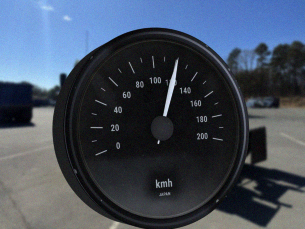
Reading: 120km/h
